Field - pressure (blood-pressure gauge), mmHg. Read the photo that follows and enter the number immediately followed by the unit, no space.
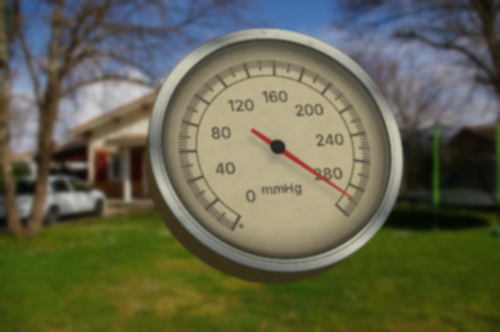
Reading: 290mmHg
